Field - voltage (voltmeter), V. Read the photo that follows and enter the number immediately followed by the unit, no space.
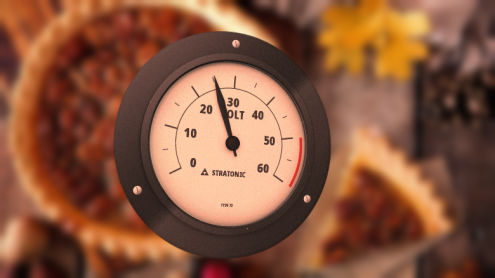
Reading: 25V
